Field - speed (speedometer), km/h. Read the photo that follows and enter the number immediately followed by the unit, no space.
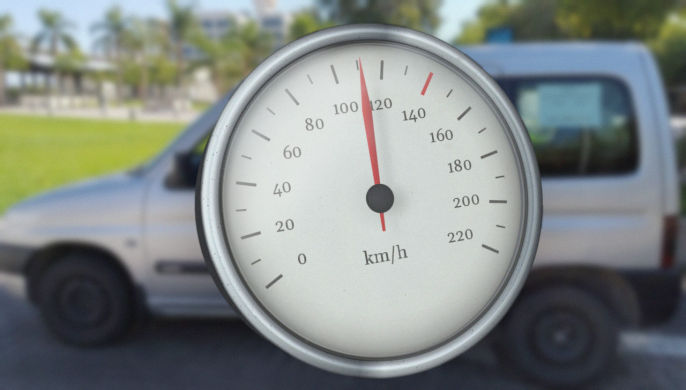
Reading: 110km/h
